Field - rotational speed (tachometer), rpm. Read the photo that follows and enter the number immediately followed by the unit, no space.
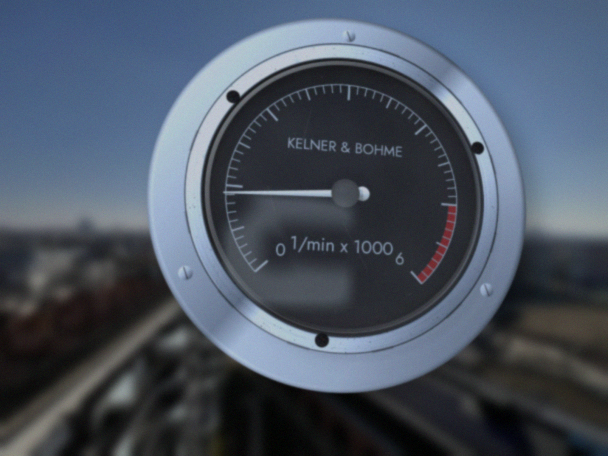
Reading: 900rpm
